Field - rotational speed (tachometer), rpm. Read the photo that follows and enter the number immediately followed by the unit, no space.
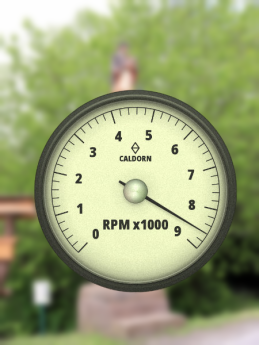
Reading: 8600rpm
